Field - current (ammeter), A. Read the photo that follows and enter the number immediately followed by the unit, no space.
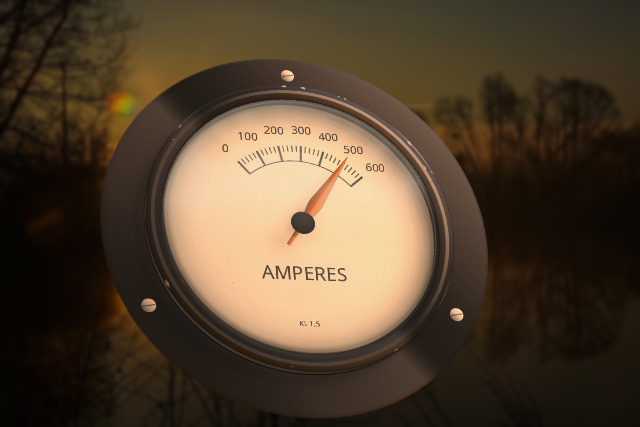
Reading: 500A
